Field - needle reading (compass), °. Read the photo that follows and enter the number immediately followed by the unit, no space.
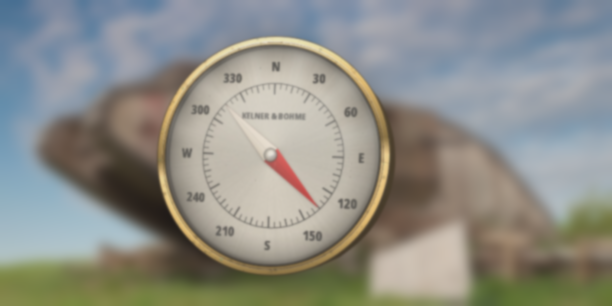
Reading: 135°
